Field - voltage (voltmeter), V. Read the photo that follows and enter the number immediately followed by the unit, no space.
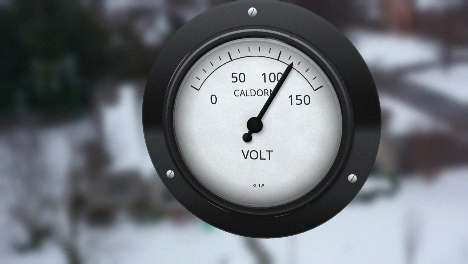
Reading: 115V
